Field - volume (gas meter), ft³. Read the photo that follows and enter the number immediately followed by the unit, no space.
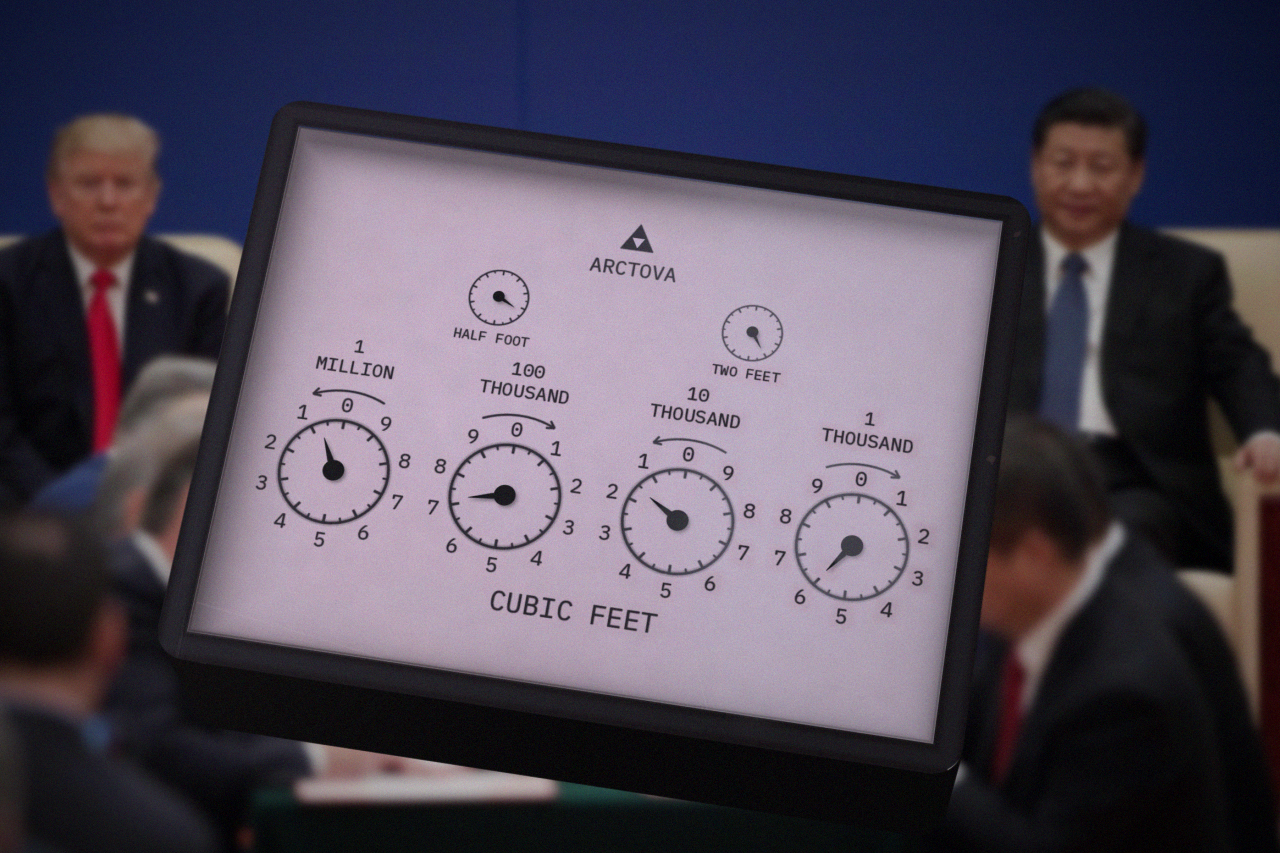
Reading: 71600ft³
